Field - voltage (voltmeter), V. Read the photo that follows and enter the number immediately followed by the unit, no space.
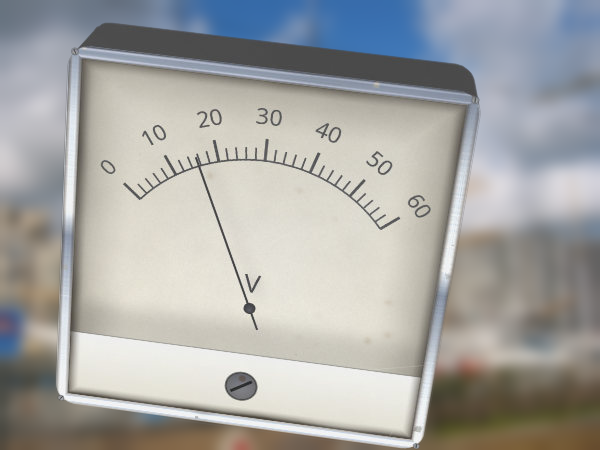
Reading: 16V
